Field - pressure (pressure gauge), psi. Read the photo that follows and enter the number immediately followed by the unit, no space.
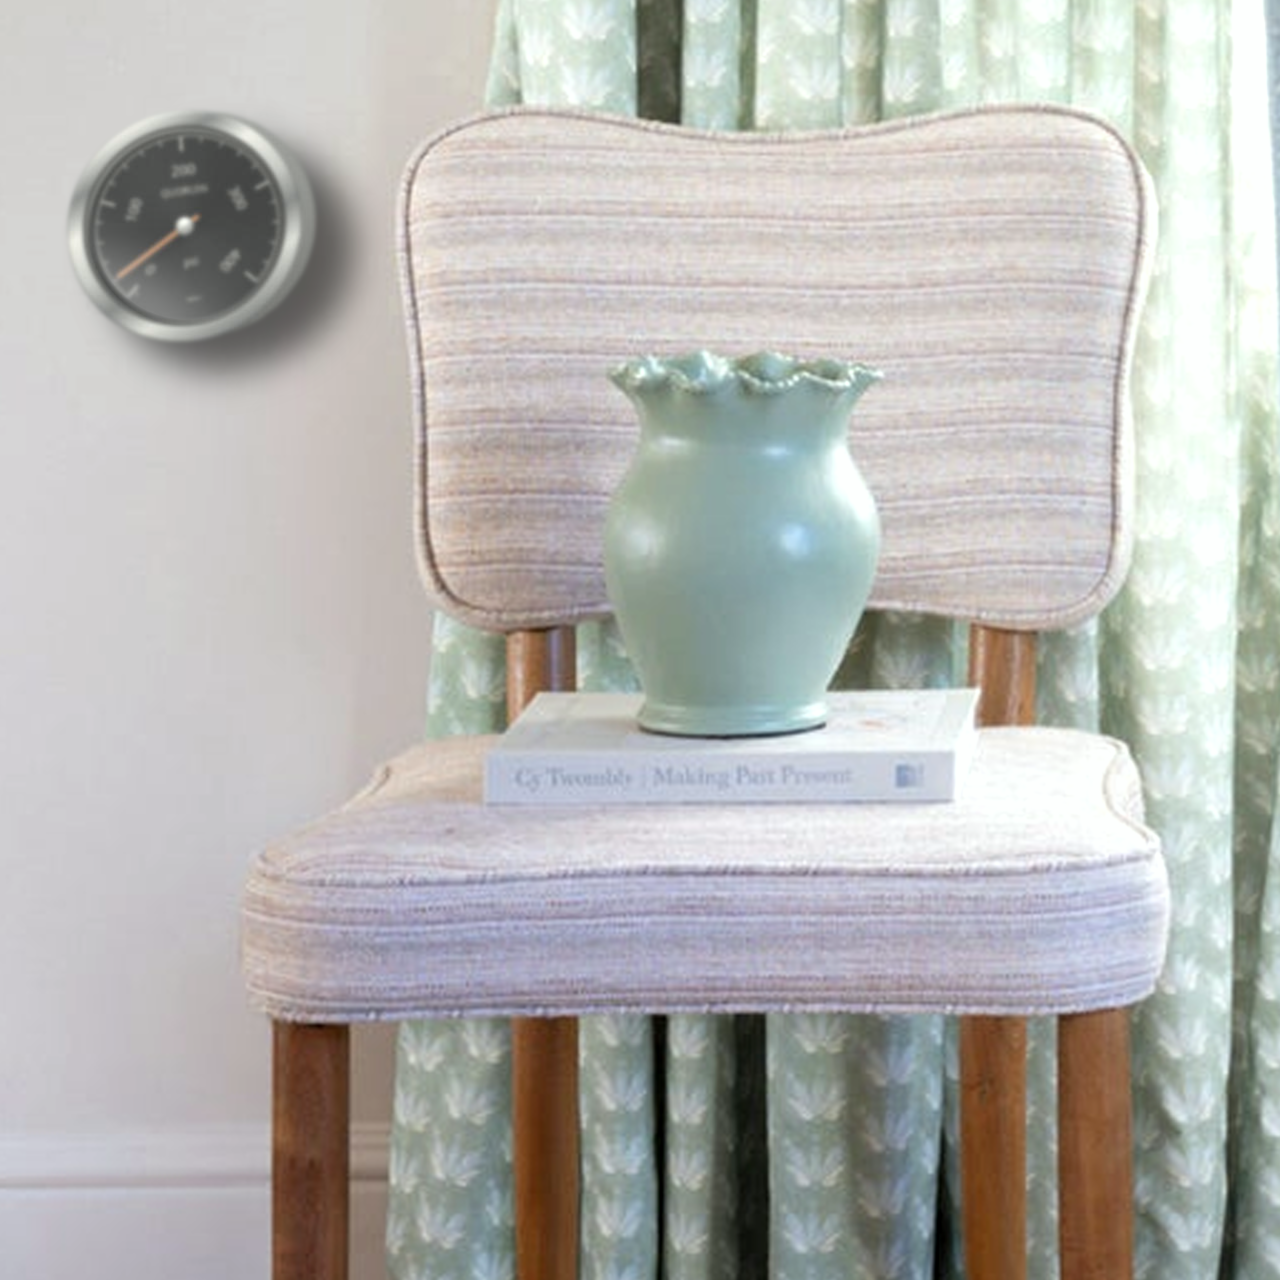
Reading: 20psi
